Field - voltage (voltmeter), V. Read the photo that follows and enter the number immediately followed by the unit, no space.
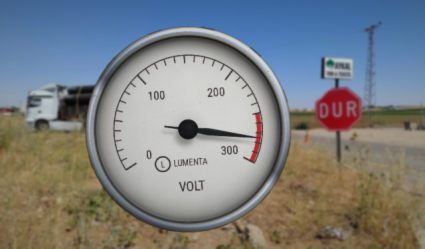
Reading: 275V
